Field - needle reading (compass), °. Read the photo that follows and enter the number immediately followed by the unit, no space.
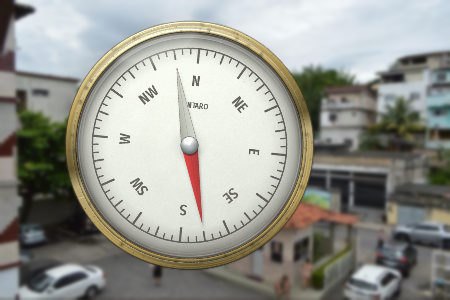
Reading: 165°
